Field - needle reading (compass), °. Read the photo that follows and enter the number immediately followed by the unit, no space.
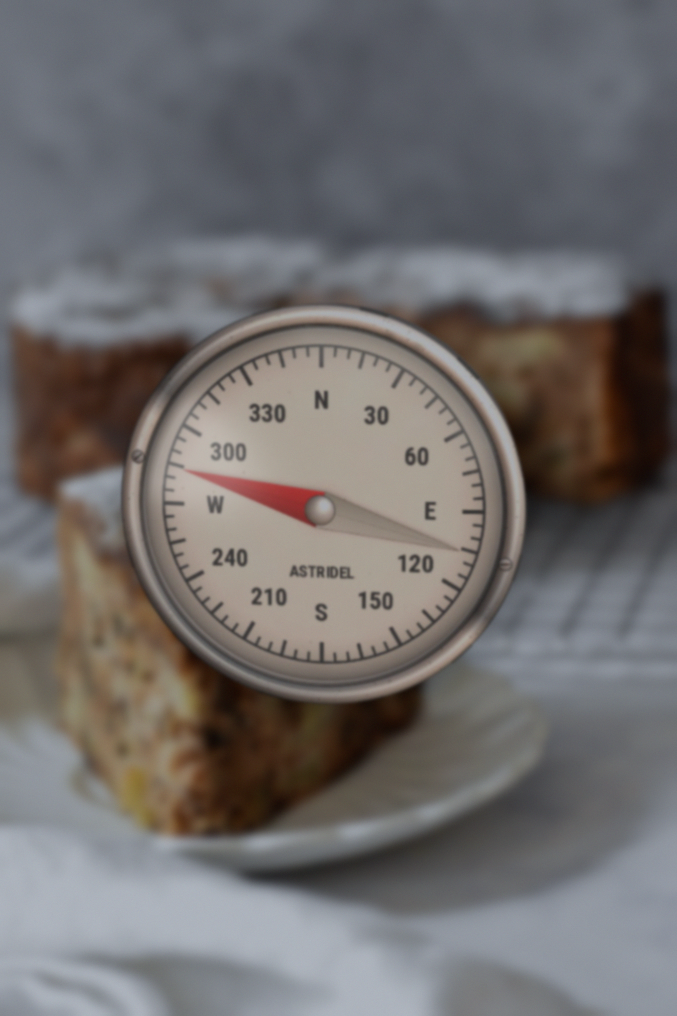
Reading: 285°
